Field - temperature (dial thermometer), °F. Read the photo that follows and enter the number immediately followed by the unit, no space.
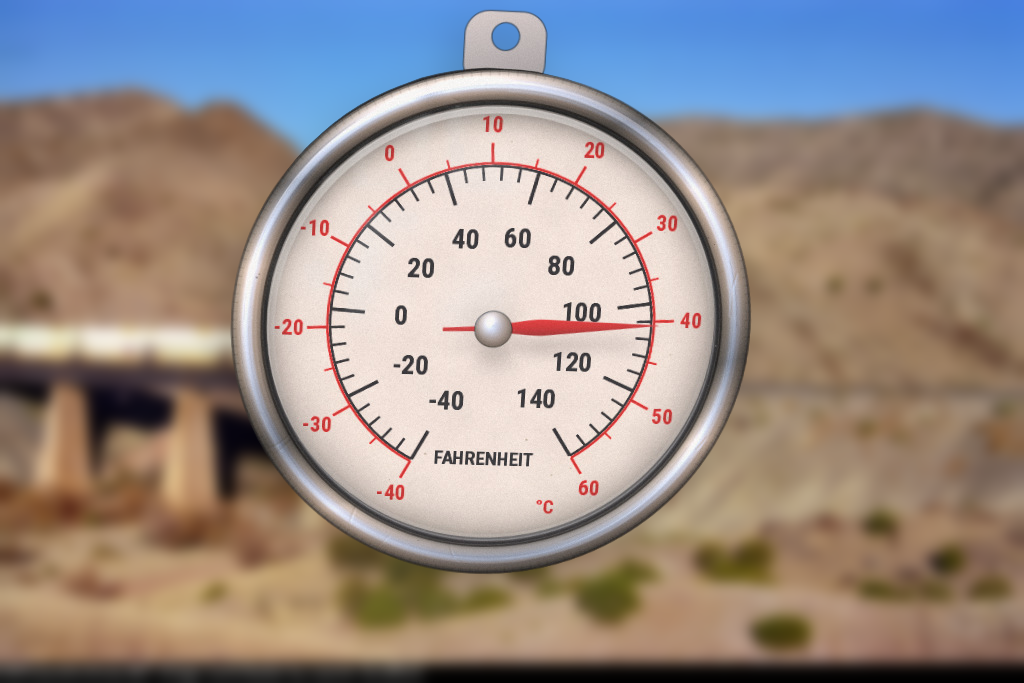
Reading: 104°F
